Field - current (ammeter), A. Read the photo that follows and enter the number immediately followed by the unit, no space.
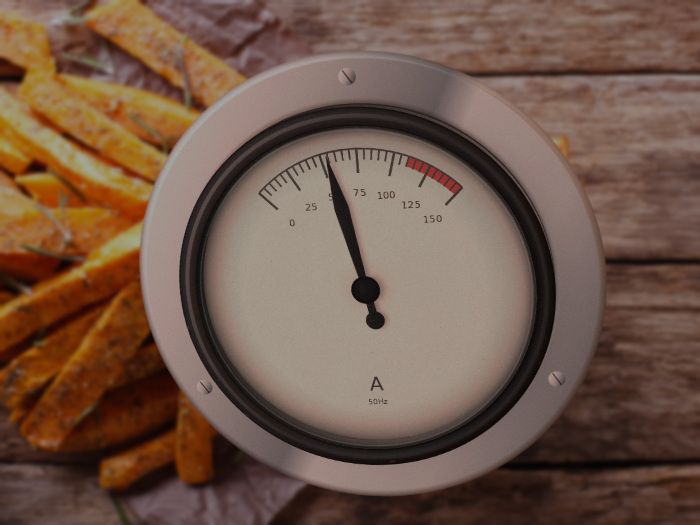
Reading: 55A
